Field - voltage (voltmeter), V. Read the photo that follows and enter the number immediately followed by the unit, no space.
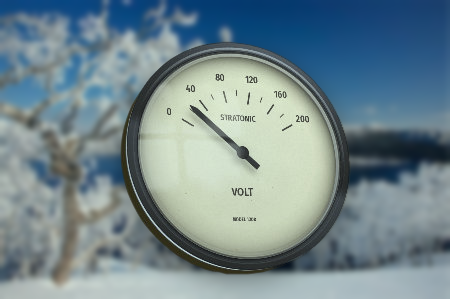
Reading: 20V
